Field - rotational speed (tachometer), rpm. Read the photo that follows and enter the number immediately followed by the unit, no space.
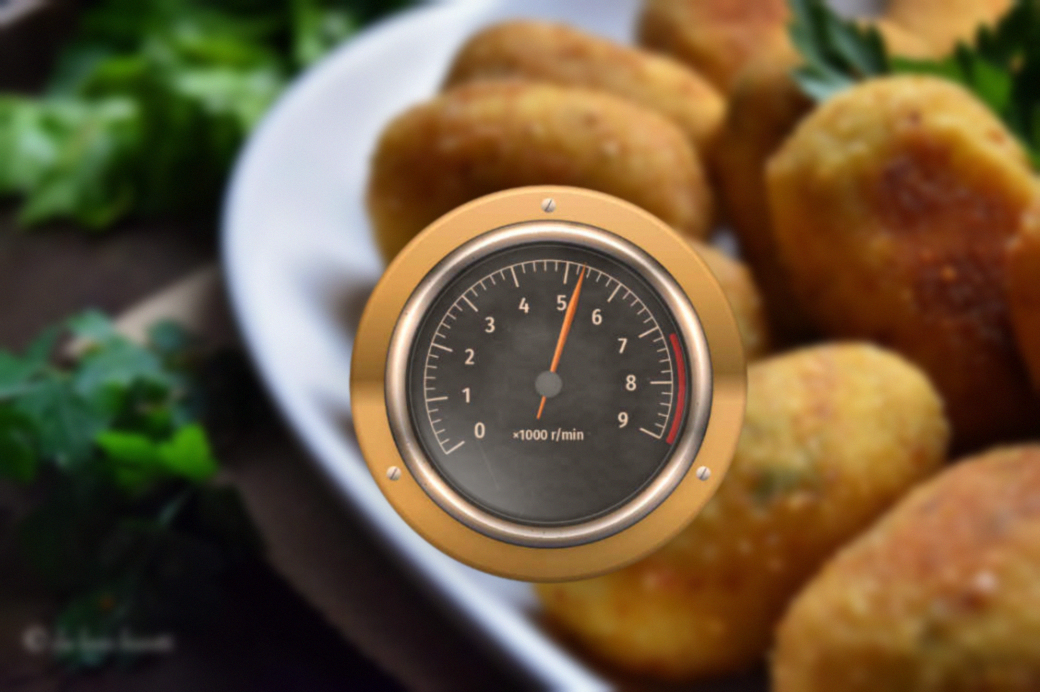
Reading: 5300rpm
